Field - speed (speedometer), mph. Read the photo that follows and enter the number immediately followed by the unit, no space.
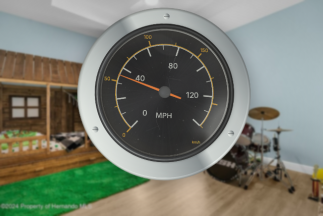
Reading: 35mph
